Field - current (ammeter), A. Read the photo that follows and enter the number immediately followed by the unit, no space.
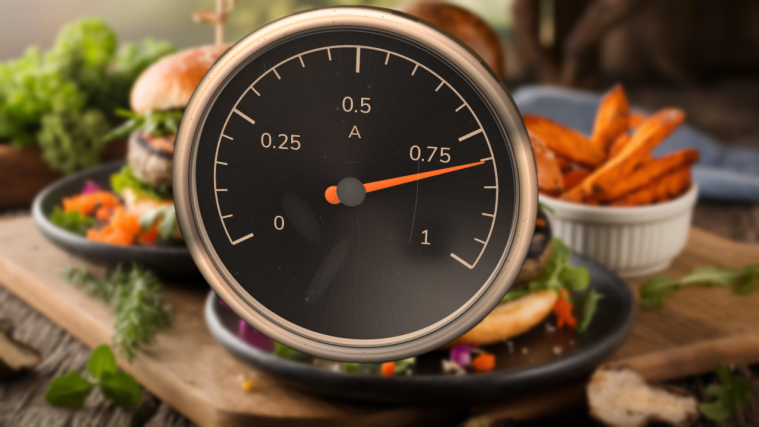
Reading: 0.8A
